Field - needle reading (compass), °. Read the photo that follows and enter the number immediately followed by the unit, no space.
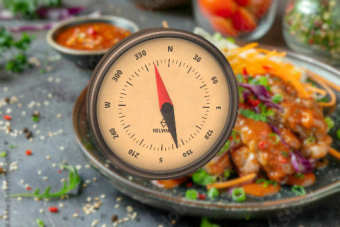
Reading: 340°
